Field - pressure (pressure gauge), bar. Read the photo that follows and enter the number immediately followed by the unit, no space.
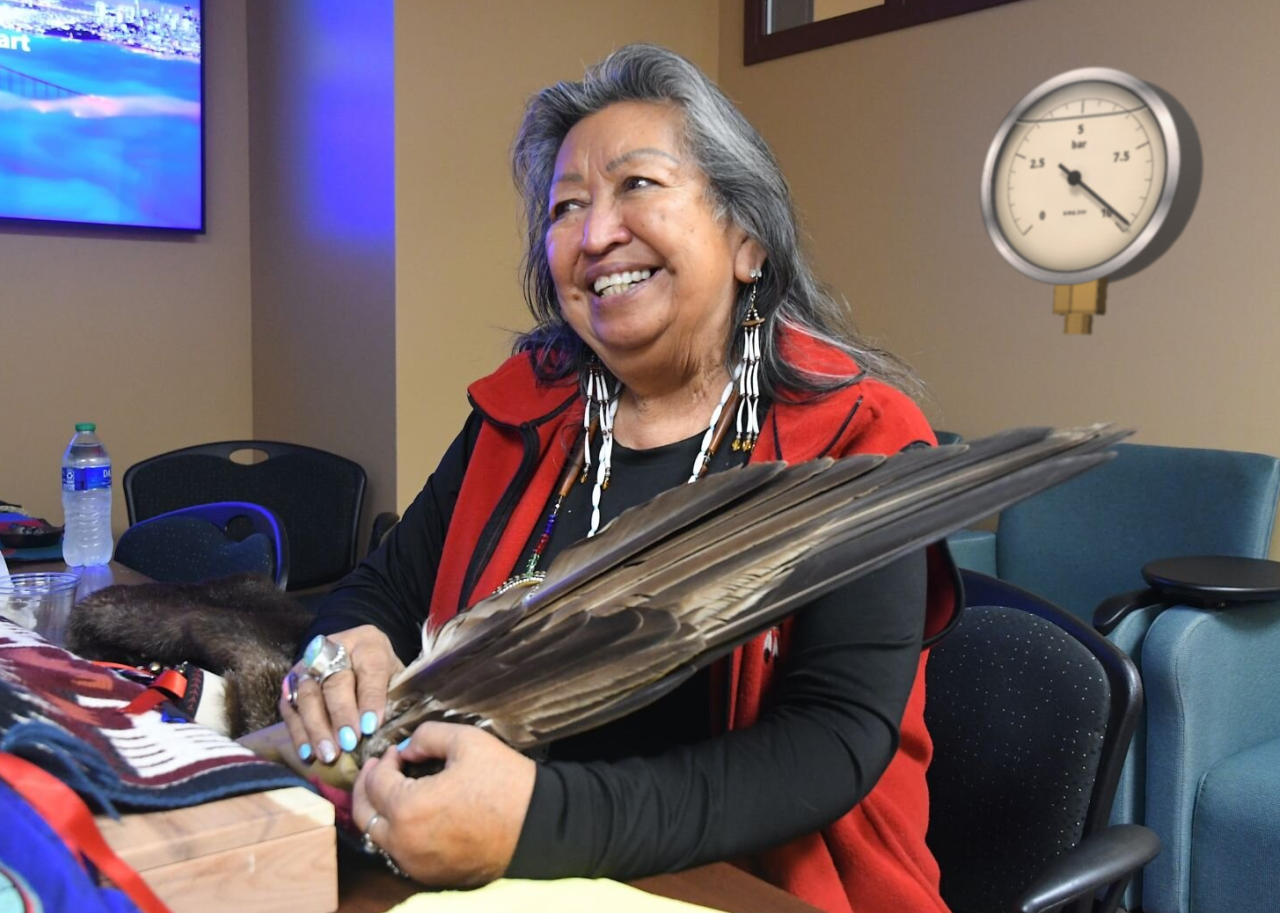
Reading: 9.75bar
